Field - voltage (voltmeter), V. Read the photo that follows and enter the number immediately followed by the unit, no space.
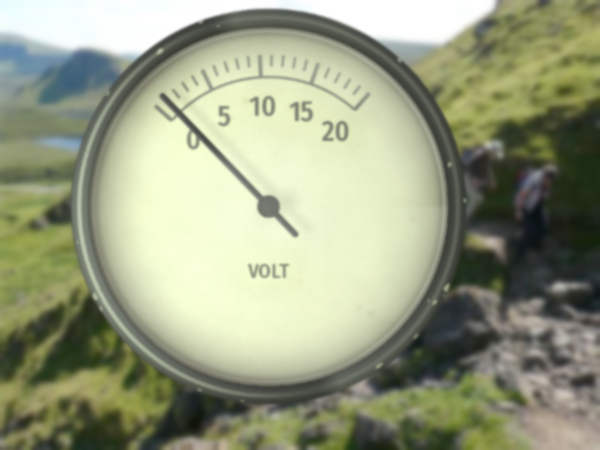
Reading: 1V
